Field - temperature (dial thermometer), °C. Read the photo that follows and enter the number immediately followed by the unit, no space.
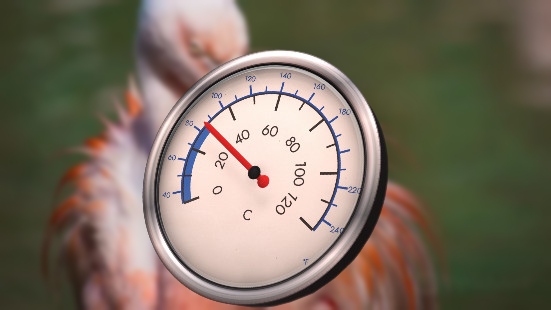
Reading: 30°C
